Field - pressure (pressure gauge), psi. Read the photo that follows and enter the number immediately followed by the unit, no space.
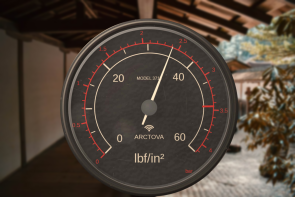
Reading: 35psi
